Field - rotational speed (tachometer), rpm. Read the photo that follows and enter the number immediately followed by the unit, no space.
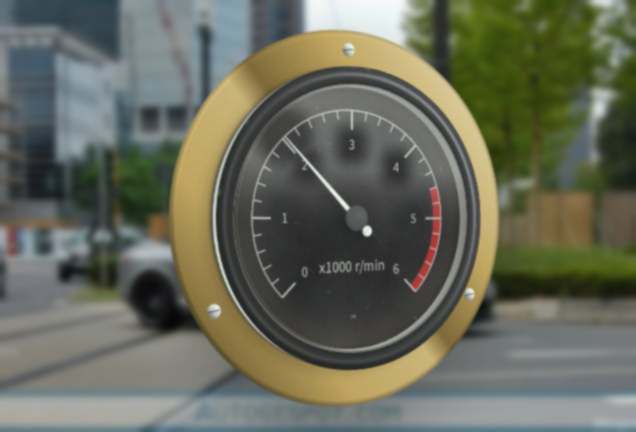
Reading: 2000rpm
